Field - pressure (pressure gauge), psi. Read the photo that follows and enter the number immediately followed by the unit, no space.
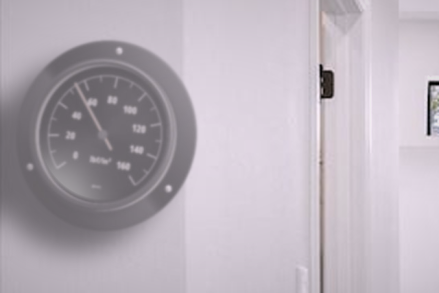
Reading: 55psi
